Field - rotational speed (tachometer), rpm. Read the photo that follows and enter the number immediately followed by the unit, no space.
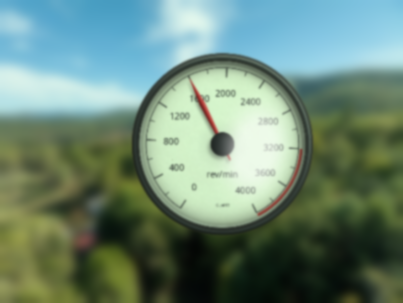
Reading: 1600rpm
